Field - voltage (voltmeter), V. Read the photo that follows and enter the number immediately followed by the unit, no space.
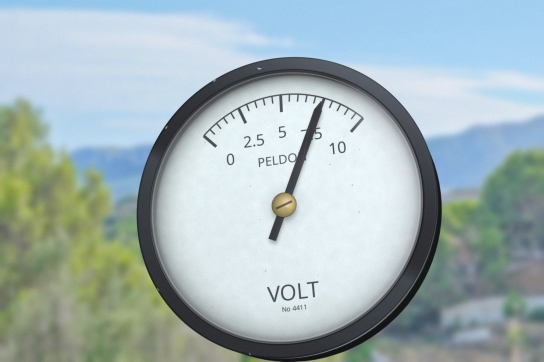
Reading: 7.5V
